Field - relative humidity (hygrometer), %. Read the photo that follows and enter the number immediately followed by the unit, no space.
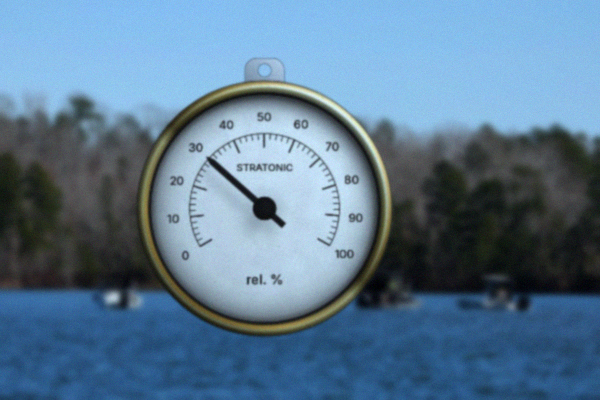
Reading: 30%
